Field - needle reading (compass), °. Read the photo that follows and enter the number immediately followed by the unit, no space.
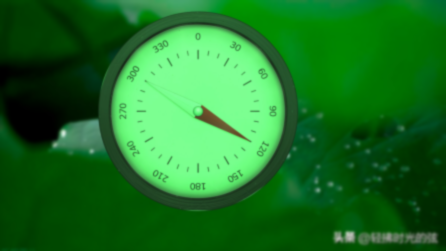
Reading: 120°
